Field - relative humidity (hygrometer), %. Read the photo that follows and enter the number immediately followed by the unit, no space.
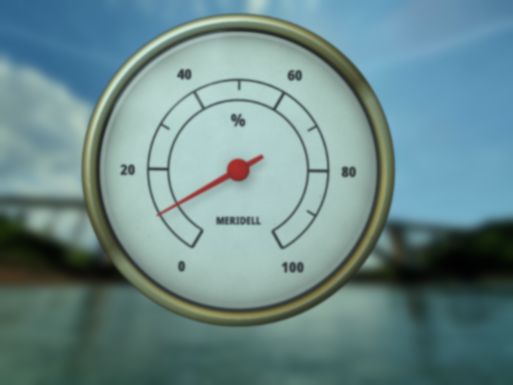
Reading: 10%
